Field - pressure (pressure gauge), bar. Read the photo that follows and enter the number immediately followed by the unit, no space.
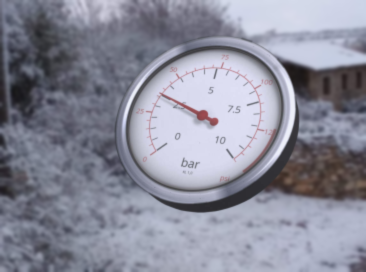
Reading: 2.5bar
